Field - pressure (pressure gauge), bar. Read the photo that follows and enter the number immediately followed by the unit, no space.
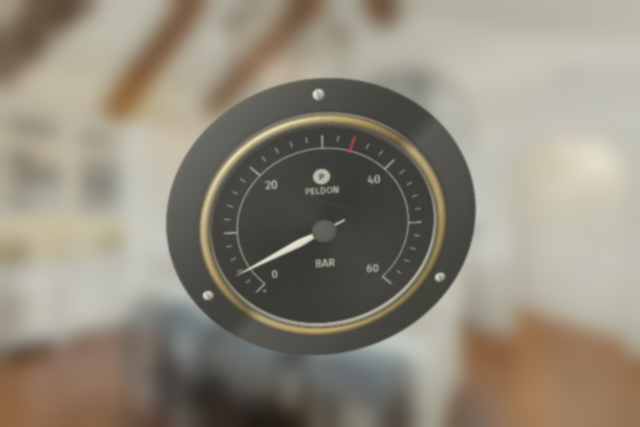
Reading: 4bar
